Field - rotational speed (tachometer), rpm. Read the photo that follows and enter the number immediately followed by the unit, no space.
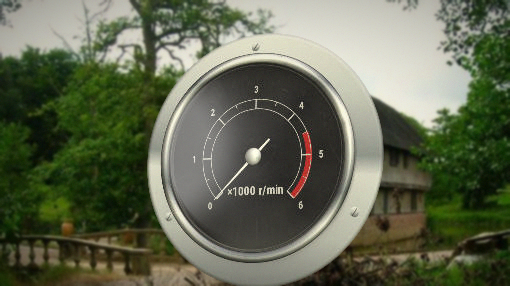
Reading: 0rpm
